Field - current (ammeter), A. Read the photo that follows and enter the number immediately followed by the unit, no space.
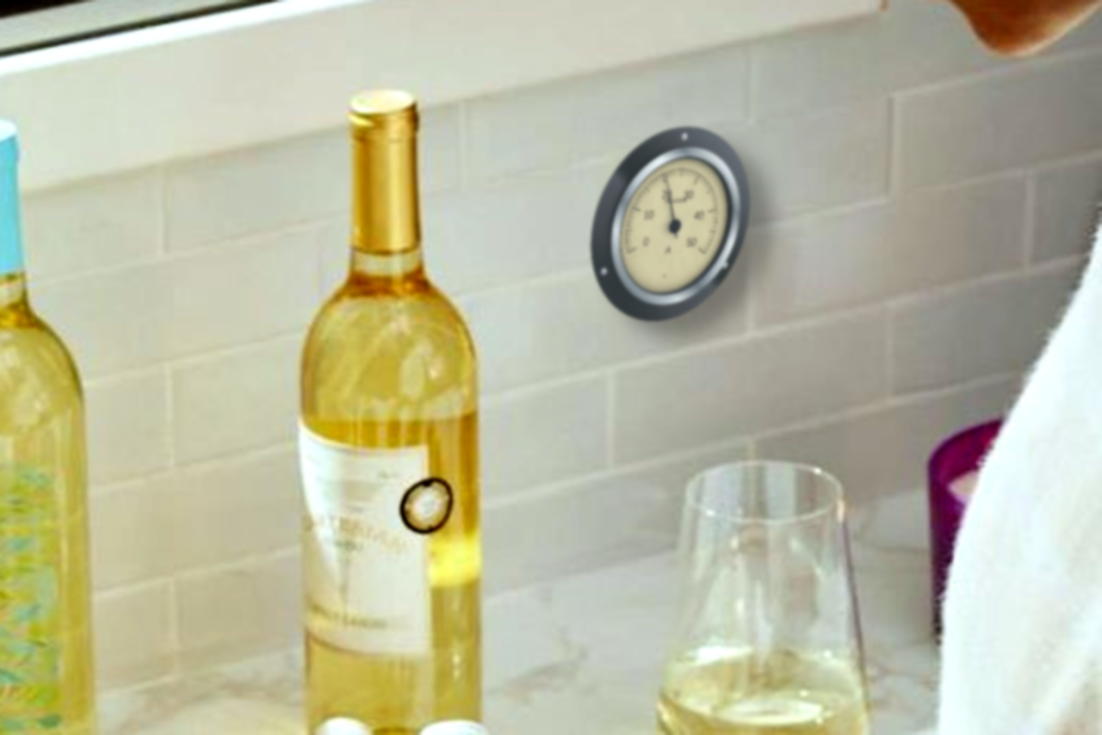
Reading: 20A
